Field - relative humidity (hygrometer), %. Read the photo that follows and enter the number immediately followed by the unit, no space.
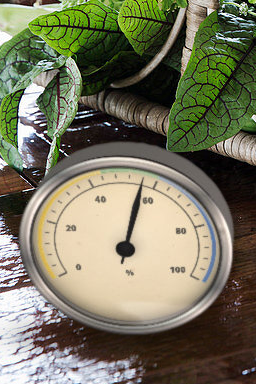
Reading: 56%
